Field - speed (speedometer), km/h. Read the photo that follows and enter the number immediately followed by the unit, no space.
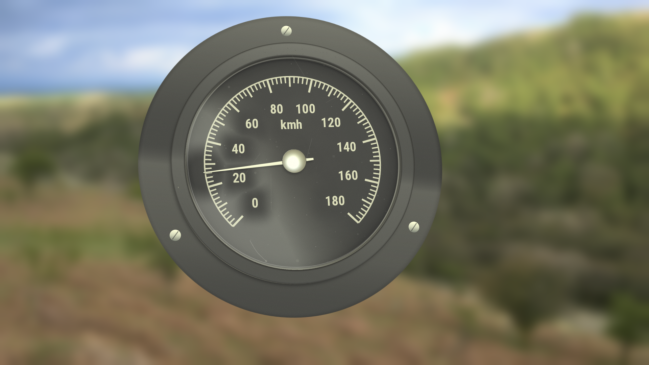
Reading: 26km/h
